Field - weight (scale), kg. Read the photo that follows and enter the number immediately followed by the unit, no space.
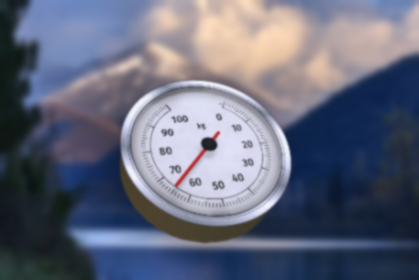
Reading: 65kg
